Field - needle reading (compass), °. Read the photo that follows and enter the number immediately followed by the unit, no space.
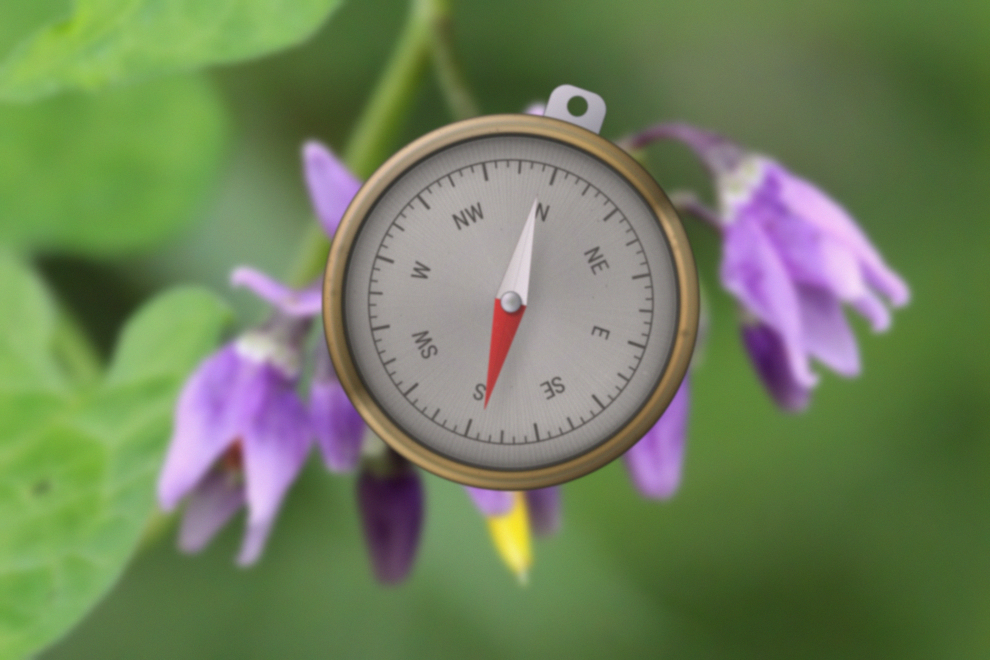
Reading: 175°
